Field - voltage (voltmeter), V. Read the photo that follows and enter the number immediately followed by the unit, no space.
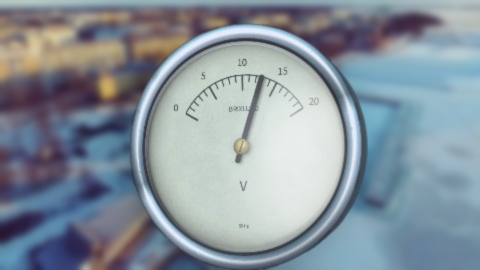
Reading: 13V
